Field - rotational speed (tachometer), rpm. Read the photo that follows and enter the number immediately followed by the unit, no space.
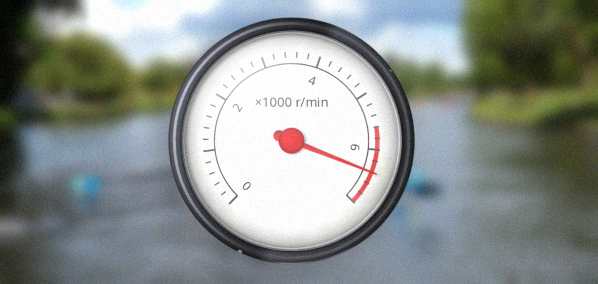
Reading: 6400rpm
